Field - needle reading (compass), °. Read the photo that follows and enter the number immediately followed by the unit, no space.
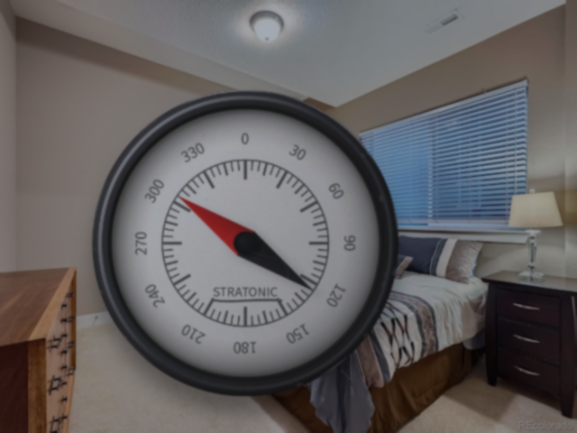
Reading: 305°
